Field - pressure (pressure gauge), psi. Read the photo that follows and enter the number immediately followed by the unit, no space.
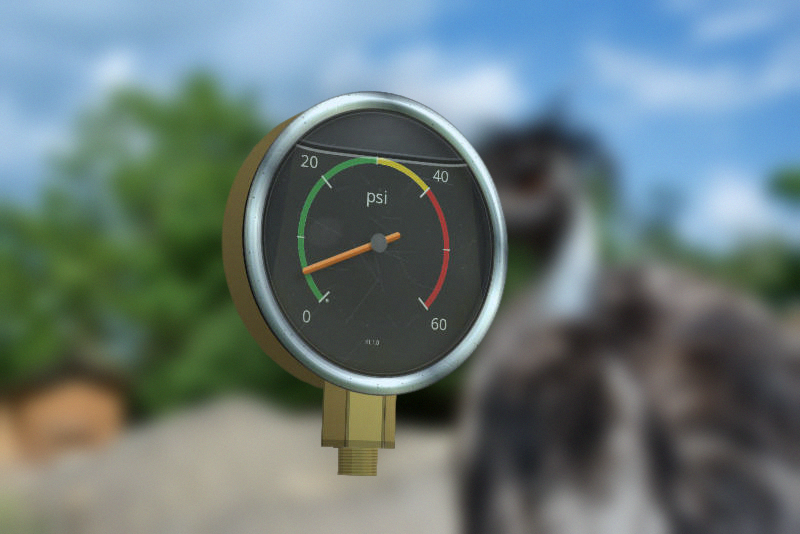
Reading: 5psi
